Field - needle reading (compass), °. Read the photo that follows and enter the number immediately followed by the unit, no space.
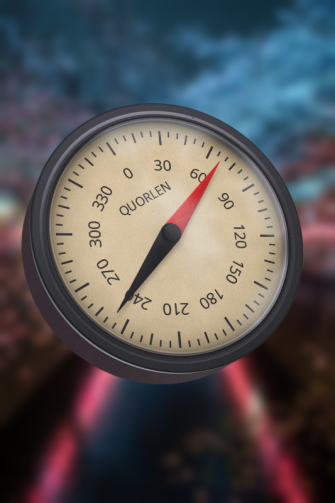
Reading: 67.5°
